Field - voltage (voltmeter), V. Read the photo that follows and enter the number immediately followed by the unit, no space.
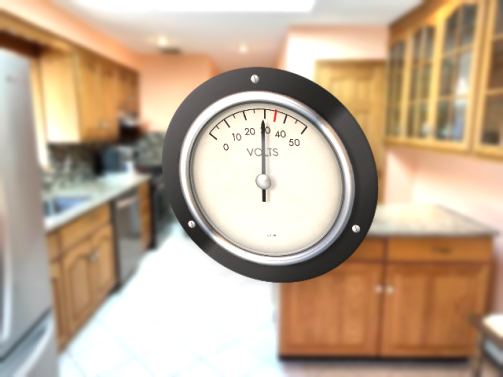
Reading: 30V
